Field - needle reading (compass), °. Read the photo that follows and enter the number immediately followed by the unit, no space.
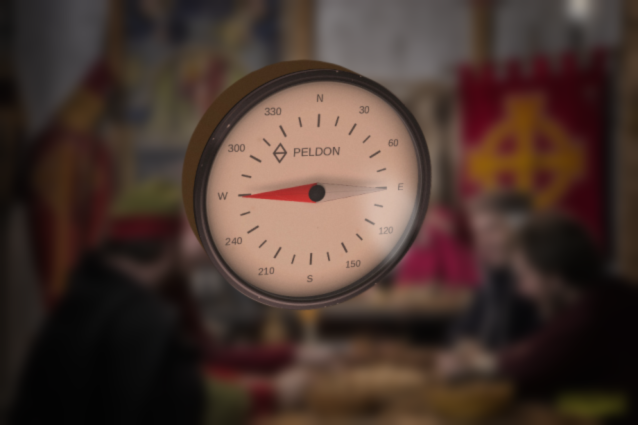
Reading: 270°
